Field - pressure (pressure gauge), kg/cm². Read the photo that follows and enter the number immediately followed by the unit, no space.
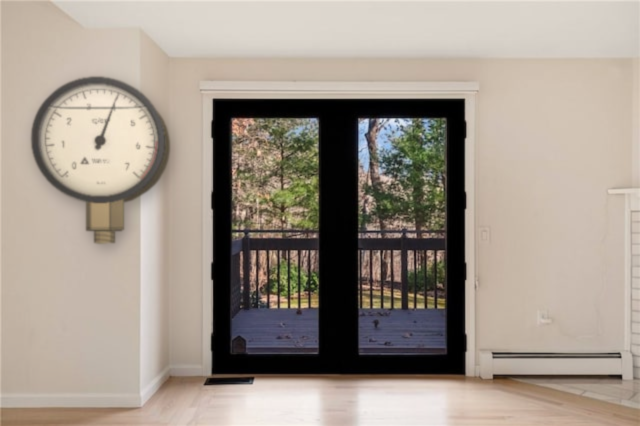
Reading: 4kg/cm²
